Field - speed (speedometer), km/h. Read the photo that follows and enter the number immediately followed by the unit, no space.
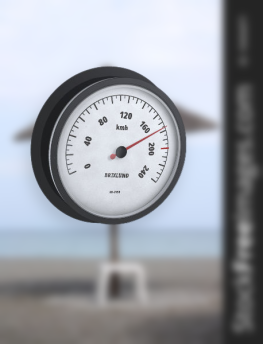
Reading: 175km/h
